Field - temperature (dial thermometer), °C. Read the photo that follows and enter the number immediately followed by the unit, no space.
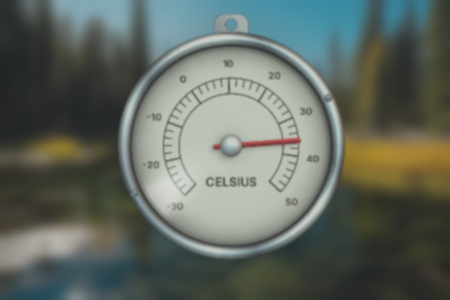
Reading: 36°C
